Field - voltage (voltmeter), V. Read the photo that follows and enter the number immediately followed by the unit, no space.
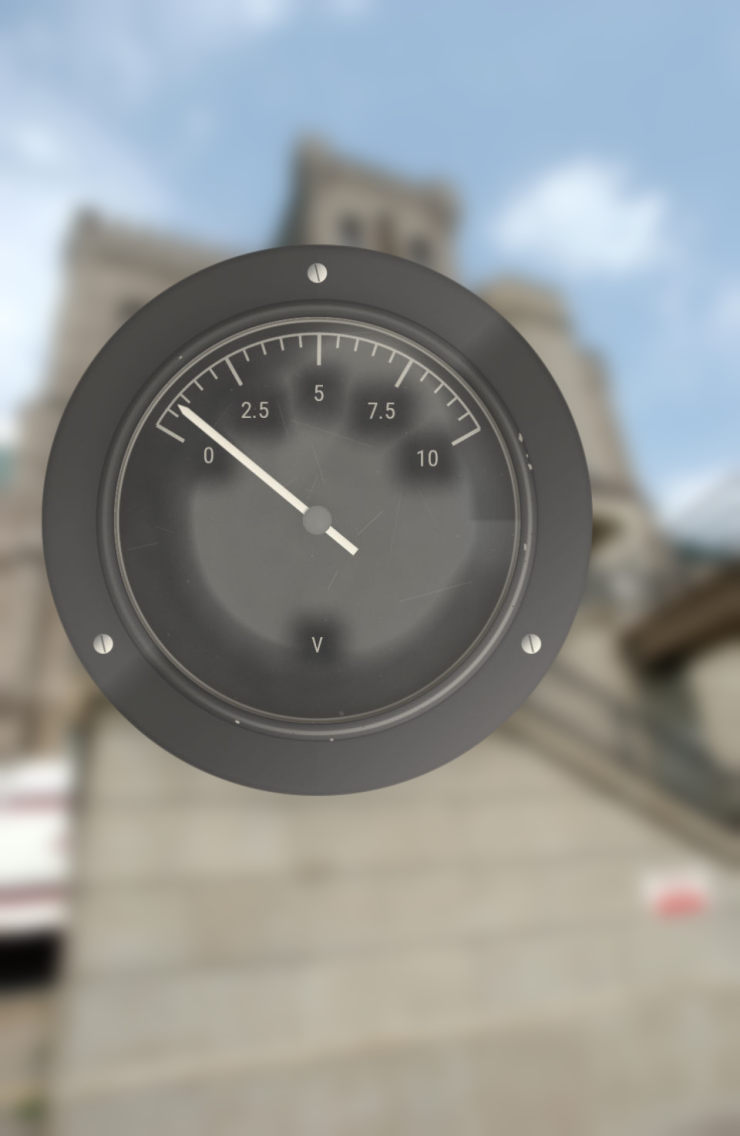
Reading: 0.75V
